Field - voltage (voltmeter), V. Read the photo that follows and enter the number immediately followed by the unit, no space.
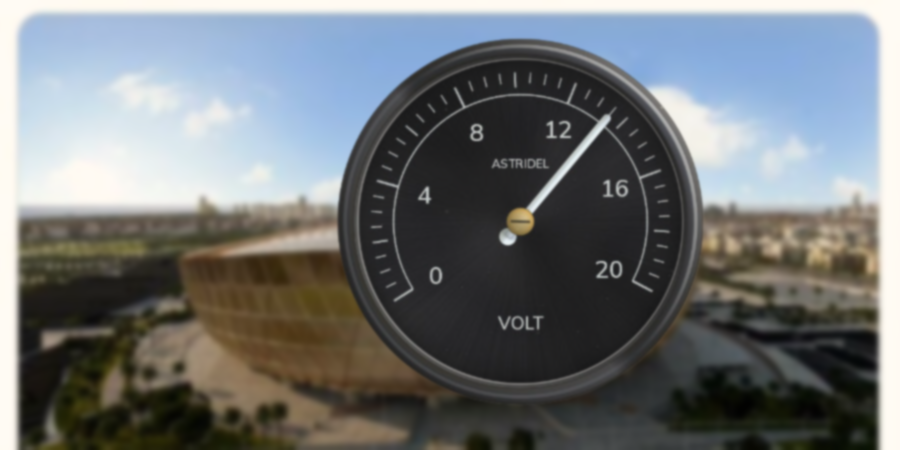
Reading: 13.5V
